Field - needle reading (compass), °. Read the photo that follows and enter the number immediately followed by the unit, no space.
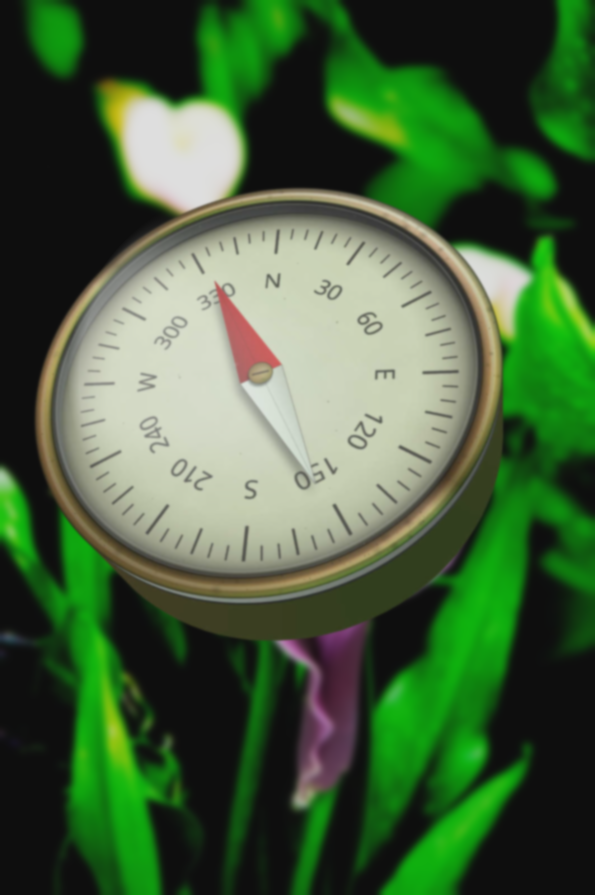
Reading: 332.5°
